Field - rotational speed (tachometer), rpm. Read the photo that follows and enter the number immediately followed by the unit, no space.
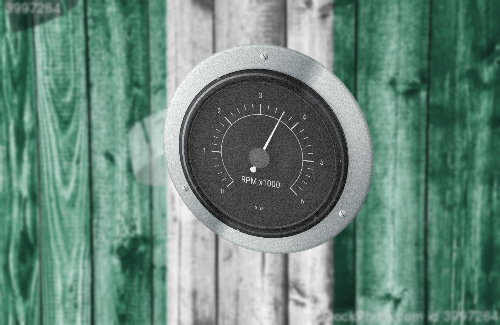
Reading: 3600rpm
